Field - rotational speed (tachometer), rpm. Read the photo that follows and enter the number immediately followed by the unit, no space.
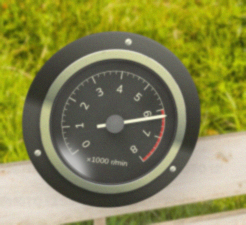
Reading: 6200rpm
